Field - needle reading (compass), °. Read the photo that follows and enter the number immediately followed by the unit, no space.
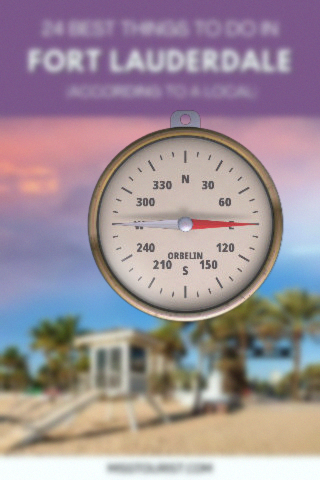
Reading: 90°
